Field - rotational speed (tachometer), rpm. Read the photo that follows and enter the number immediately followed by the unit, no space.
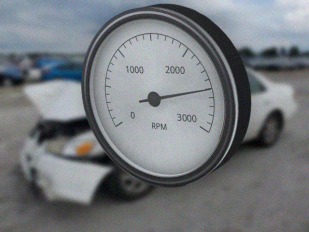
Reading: 2500rpm
